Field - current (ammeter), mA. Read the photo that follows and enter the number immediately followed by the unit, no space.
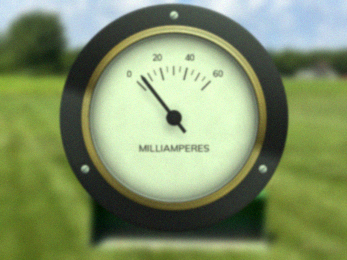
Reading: 5mA
